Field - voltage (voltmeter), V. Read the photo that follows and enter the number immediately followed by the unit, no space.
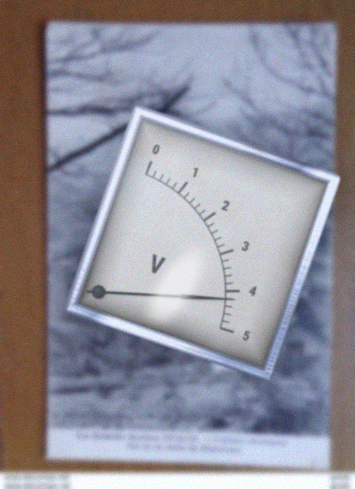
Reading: 4.2V
